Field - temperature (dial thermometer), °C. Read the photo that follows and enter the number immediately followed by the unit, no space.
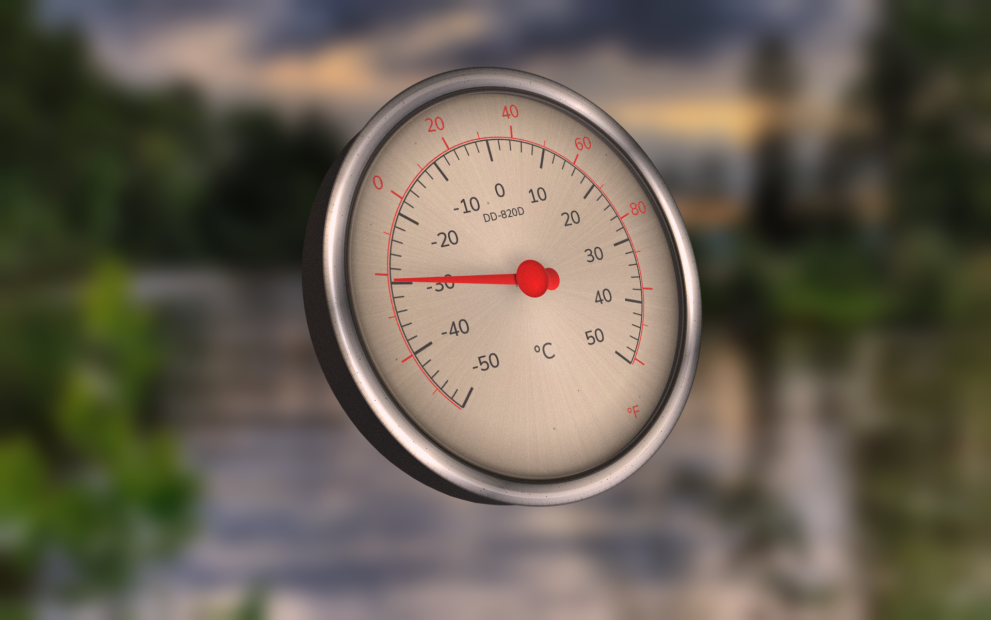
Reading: -30°C
